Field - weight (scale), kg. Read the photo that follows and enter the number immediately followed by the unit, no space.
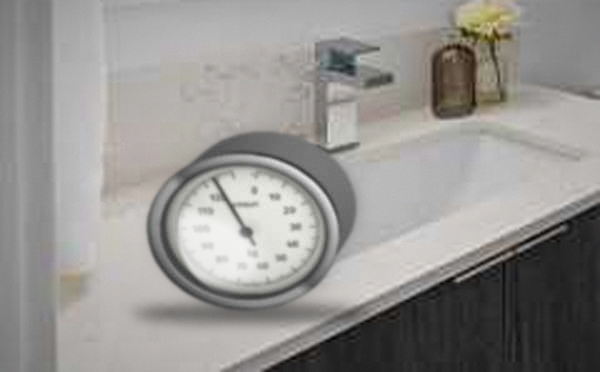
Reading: 125kg
